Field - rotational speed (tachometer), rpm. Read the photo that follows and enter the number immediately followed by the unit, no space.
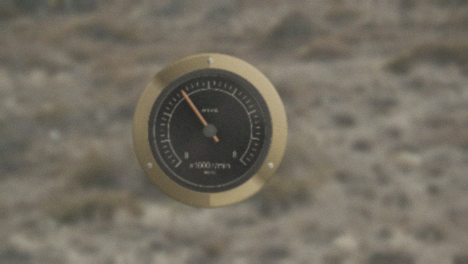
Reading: 3000rpm
